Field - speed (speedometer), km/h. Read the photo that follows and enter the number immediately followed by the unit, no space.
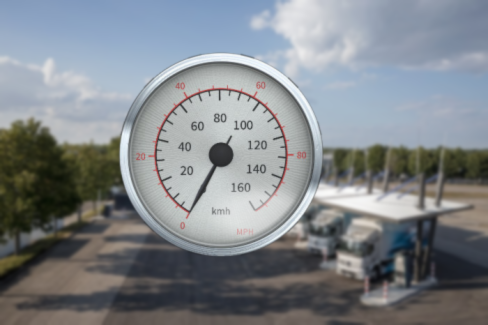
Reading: 0km/h
